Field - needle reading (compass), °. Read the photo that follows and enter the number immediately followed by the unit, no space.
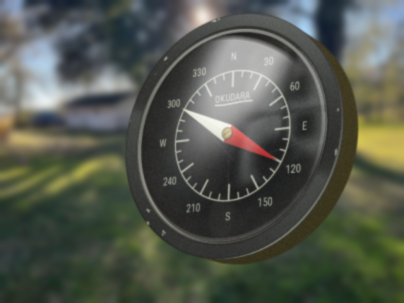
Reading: 120°
